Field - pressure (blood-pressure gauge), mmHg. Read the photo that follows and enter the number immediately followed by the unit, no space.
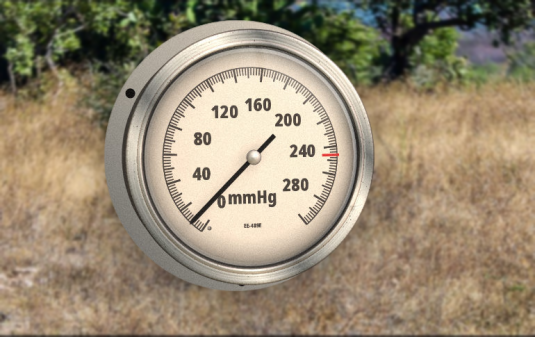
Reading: 10mmHg
